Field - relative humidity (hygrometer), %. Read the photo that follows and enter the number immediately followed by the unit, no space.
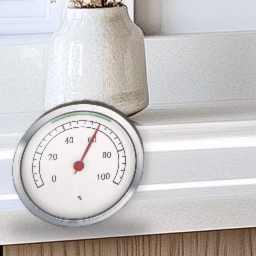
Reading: 60%
